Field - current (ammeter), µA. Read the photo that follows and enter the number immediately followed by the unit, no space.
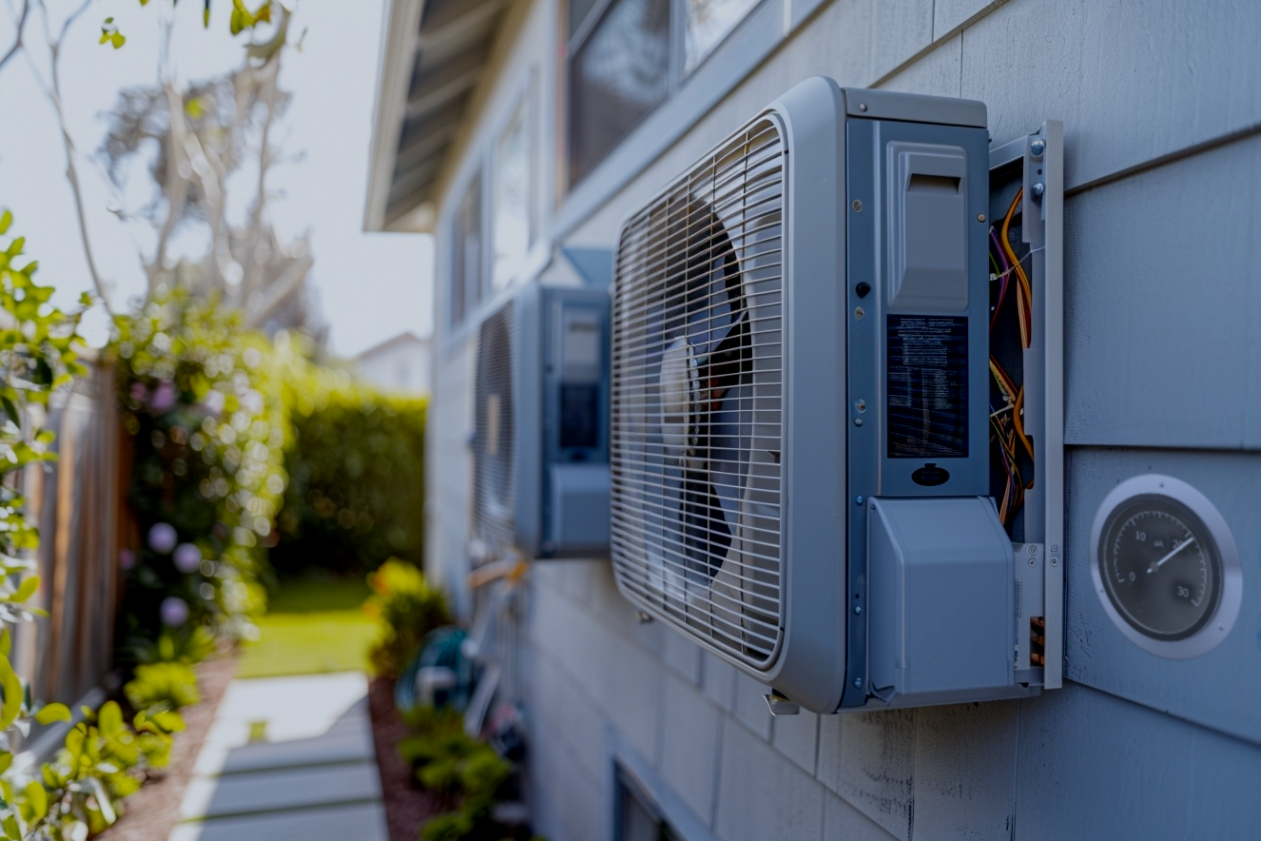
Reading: 21µA
